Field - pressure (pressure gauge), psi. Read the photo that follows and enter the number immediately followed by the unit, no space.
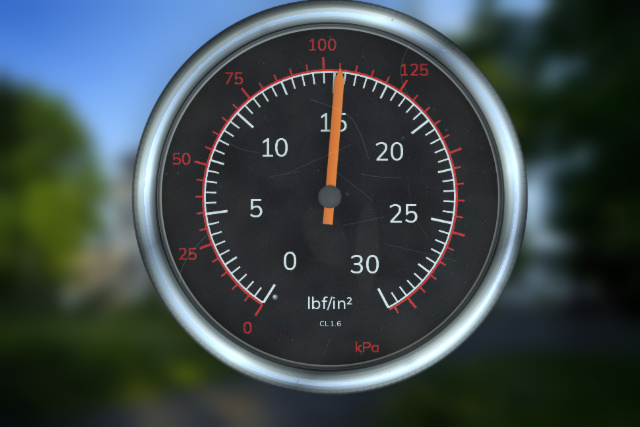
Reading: 15.25psi
